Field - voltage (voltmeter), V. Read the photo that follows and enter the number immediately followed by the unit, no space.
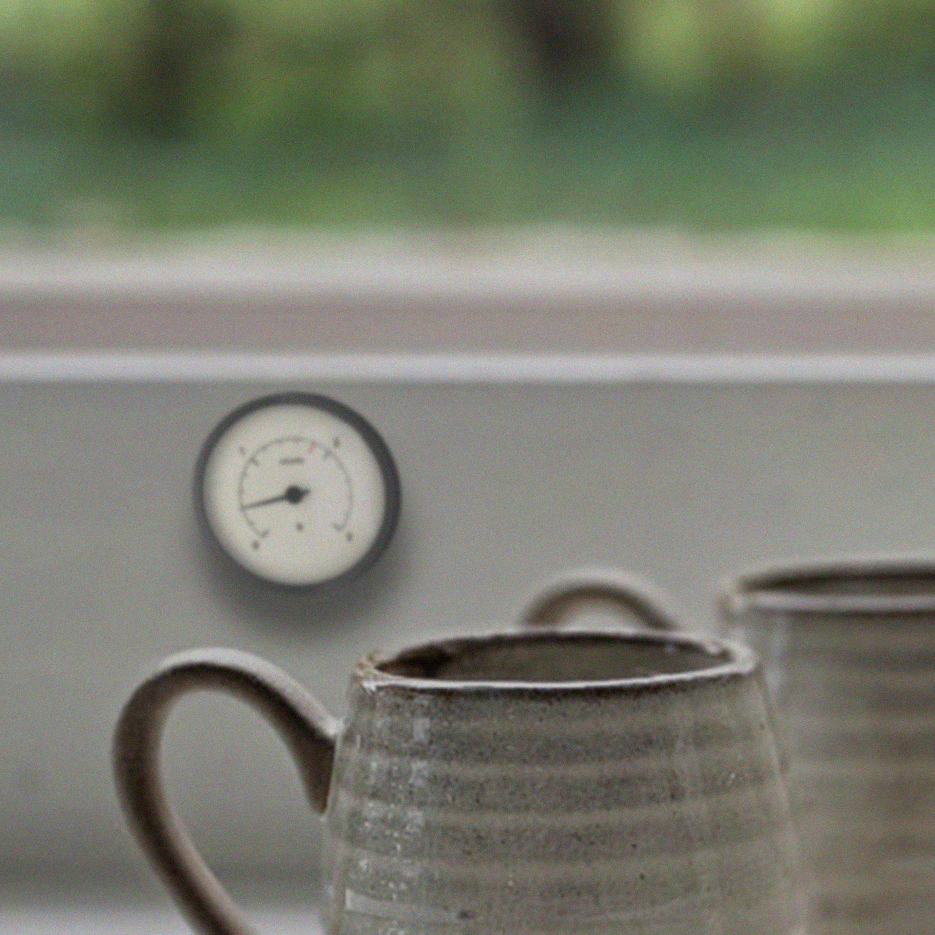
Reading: 0.4V
